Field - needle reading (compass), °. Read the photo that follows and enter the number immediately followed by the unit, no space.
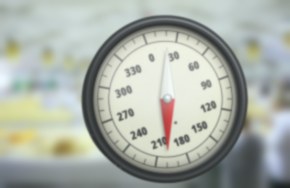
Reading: 200°
